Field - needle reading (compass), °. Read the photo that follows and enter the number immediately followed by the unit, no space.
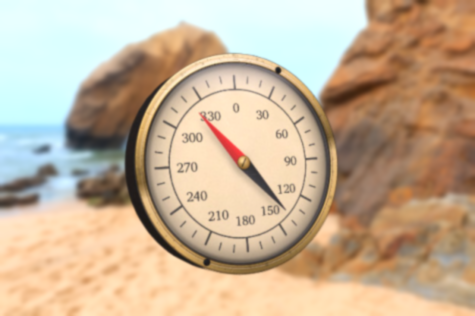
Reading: 320°
